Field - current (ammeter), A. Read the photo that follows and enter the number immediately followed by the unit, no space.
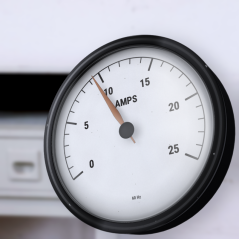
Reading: 9.5A
